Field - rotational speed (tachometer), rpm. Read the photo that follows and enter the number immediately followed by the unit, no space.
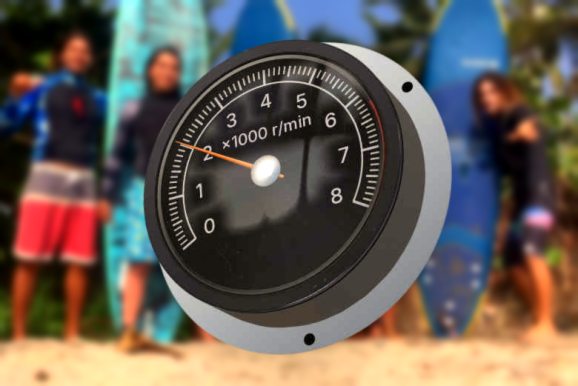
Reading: 2000rpm
